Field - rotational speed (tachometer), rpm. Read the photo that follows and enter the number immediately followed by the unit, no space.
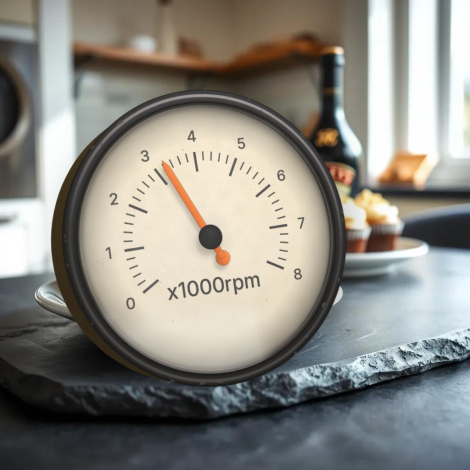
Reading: 3200rpm
